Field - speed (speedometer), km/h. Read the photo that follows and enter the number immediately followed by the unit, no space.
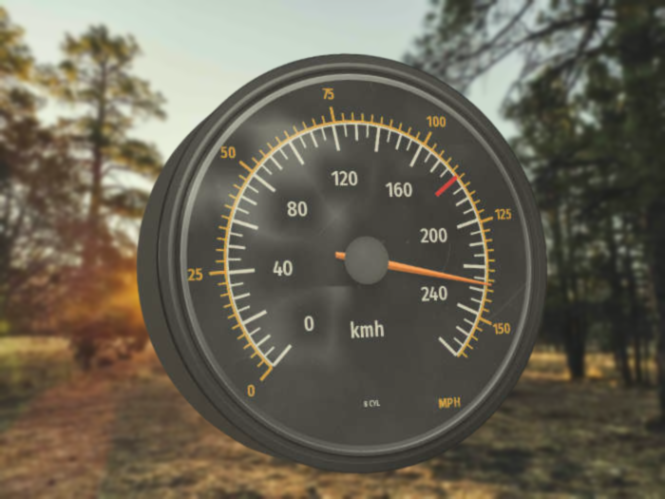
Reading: 227.5km/h
